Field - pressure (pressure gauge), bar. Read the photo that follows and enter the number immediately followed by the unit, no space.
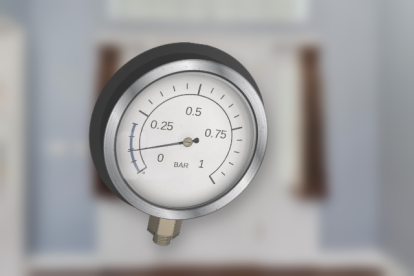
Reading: 0.1bar
